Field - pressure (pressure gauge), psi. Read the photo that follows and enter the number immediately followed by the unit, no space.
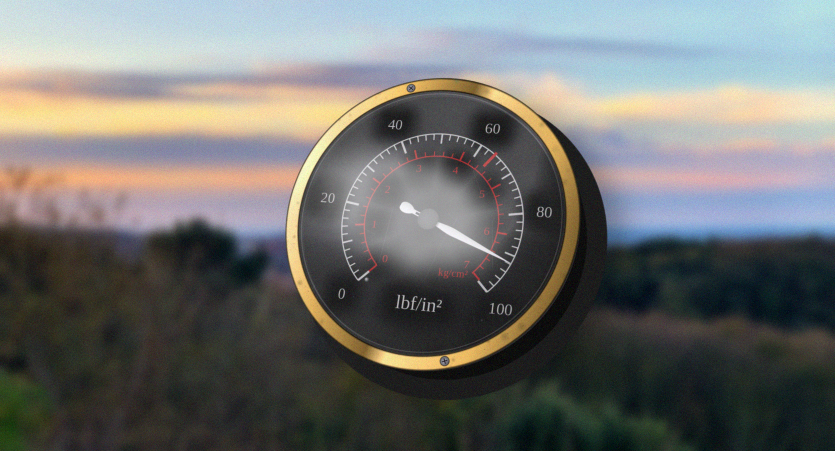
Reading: 92psi
